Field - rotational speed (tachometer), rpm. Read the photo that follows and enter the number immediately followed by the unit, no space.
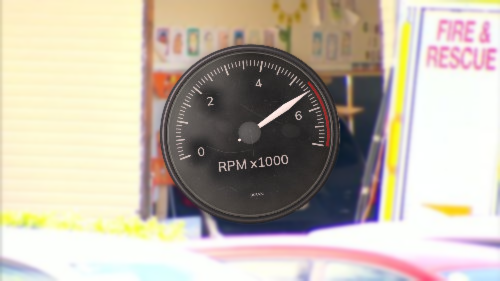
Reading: 5500rpm
